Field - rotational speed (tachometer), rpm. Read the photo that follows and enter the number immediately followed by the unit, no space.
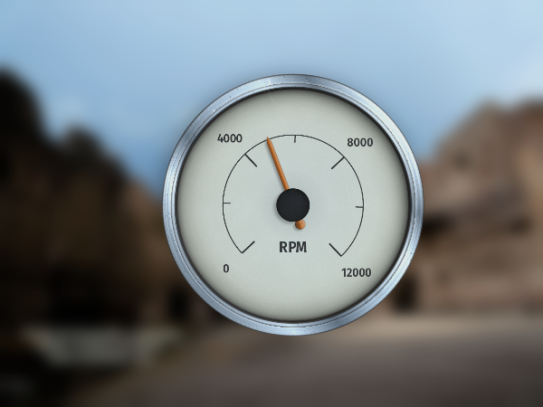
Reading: 5000rpm
